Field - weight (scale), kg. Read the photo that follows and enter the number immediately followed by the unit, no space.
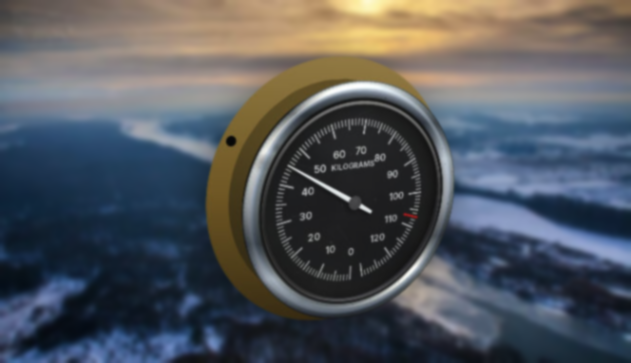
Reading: 45kg
